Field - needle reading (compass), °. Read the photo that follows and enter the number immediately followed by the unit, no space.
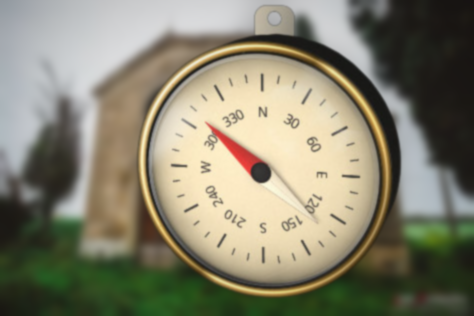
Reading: 310°
